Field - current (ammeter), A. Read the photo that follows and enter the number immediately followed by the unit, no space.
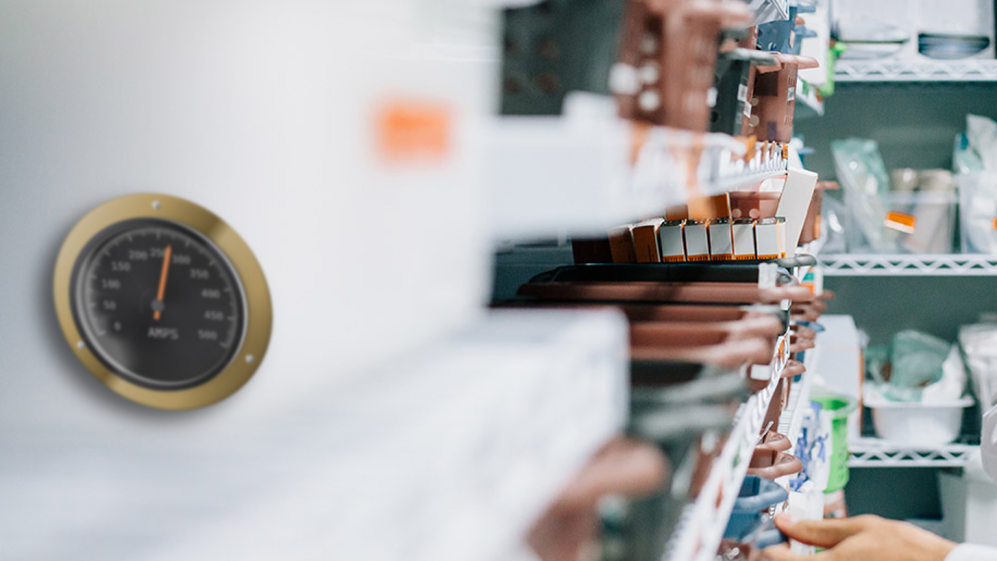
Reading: 275A
